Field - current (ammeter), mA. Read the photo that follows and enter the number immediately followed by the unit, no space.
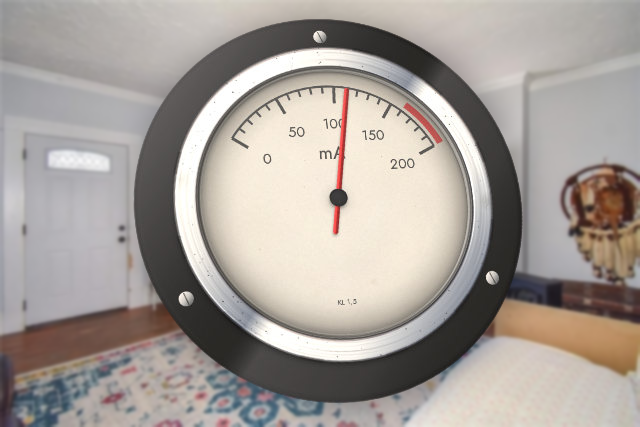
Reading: 110mA
